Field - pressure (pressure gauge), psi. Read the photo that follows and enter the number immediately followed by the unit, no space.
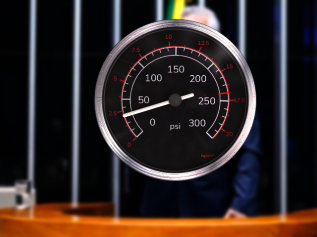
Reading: 30psi
